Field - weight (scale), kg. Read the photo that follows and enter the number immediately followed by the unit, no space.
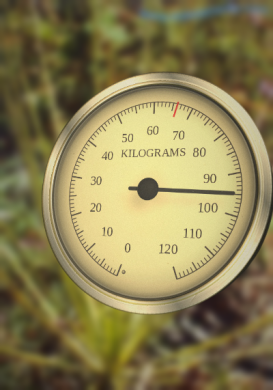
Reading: 95kg
